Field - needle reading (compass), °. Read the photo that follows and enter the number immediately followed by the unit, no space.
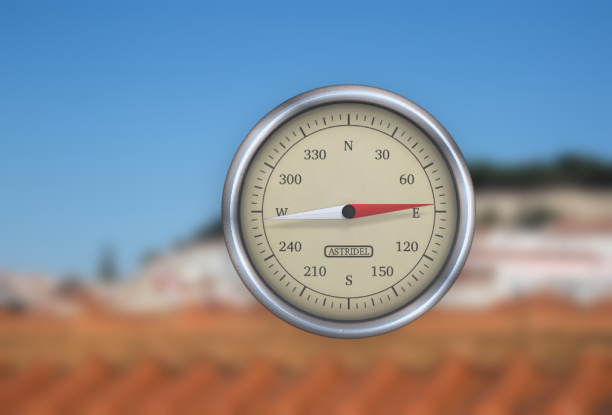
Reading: 85°
